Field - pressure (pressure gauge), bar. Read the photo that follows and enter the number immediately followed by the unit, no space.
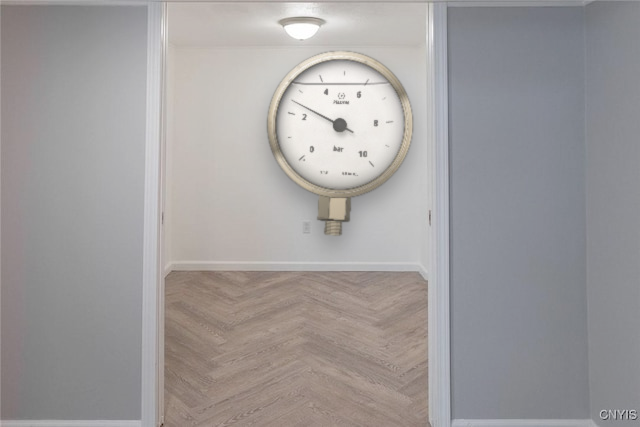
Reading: 2.5bar
